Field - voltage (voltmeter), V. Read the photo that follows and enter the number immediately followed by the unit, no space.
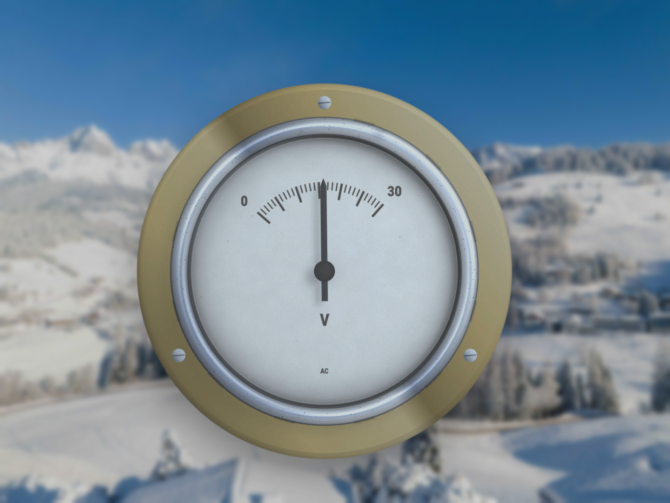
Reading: 16V
